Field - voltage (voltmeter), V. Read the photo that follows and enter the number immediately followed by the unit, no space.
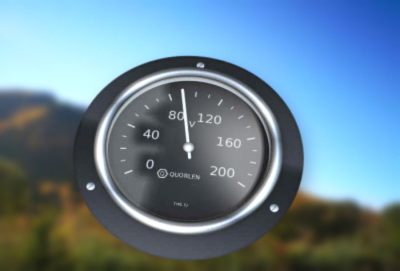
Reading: 90V
